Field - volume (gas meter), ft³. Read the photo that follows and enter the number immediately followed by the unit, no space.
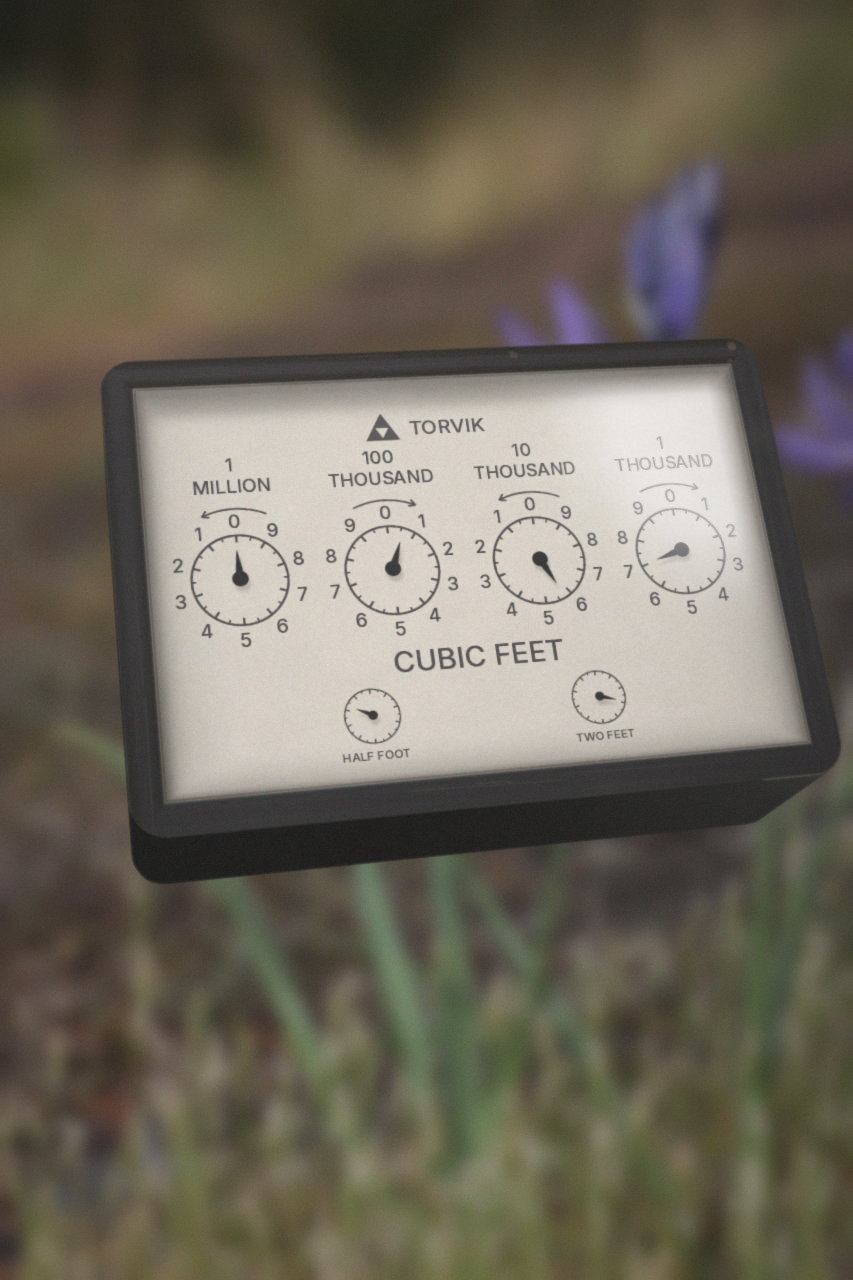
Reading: 5700ft³
